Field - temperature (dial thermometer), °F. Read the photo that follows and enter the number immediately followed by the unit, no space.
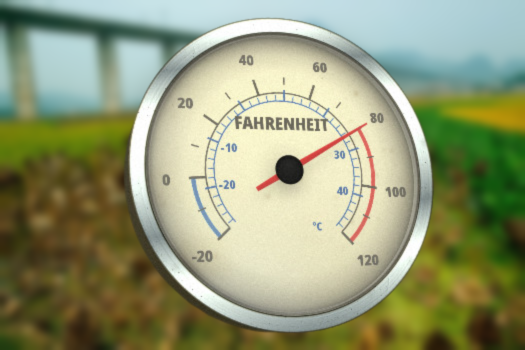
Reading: 80°F
